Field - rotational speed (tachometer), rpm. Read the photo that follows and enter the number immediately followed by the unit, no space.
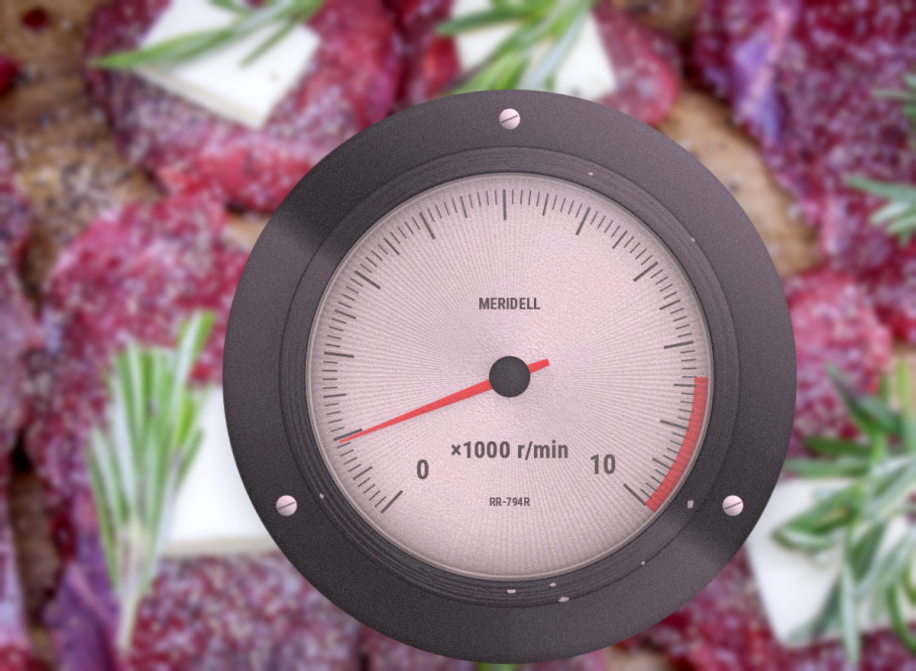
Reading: 950rpm
